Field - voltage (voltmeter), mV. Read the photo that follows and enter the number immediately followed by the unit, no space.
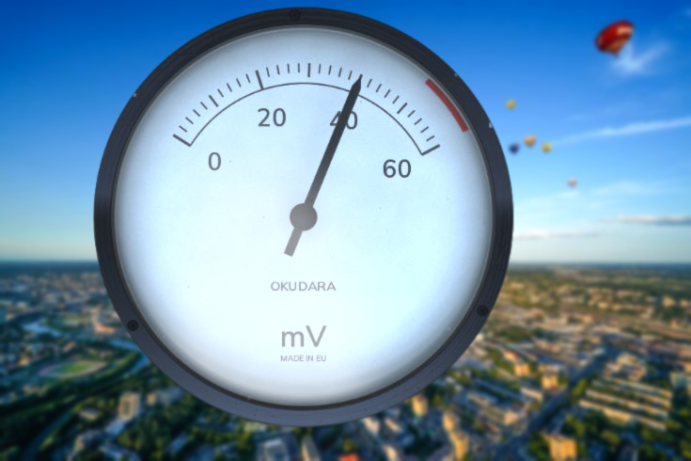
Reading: 40mV
